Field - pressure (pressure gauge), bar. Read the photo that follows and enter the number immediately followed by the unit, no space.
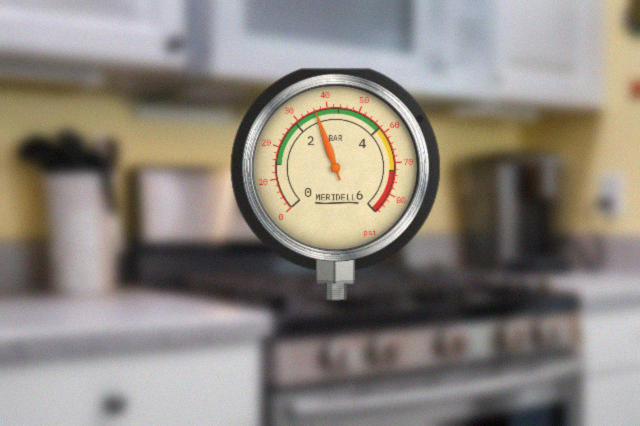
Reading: 2.5bar
